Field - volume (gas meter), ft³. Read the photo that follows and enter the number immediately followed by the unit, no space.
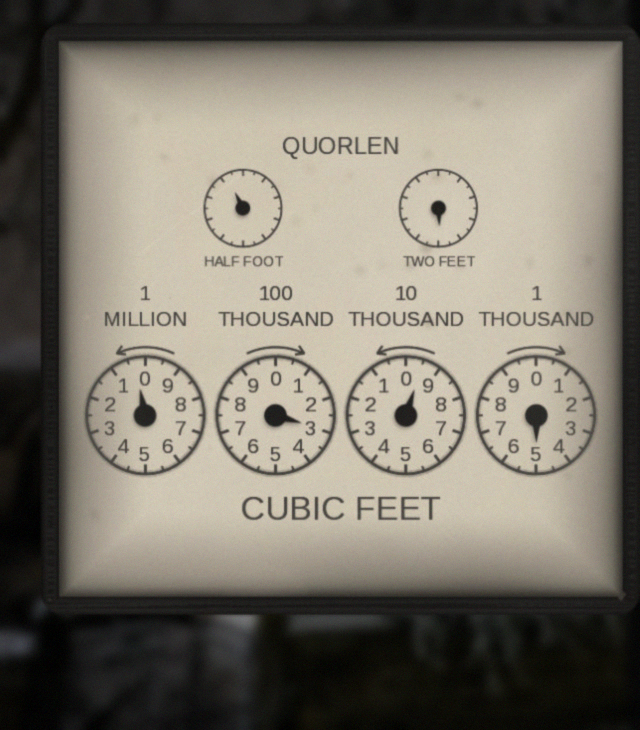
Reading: 29500ft³
